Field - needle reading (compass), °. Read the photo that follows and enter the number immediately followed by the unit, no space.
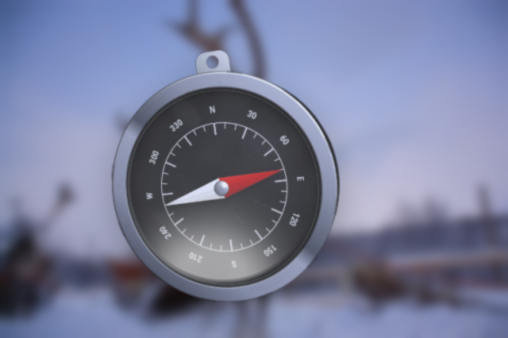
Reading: 80°
